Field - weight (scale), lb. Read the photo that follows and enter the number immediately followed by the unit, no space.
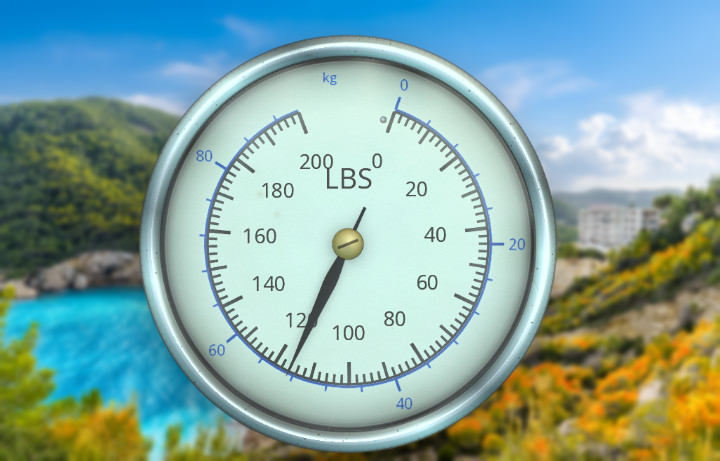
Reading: 116lb
